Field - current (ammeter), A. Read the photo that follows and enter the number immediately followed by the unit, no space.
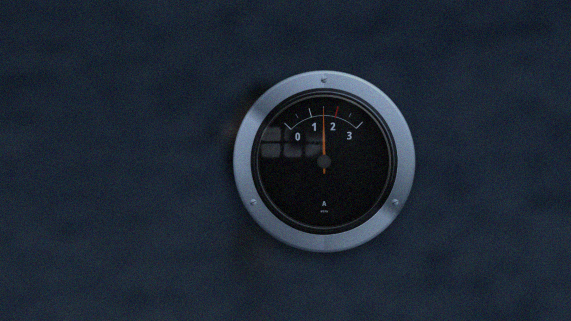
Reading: 1.5A
